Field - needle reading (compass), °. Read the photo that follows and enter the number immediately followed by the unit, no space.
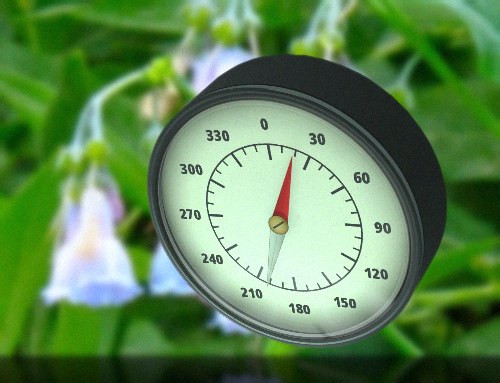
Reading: 20°
